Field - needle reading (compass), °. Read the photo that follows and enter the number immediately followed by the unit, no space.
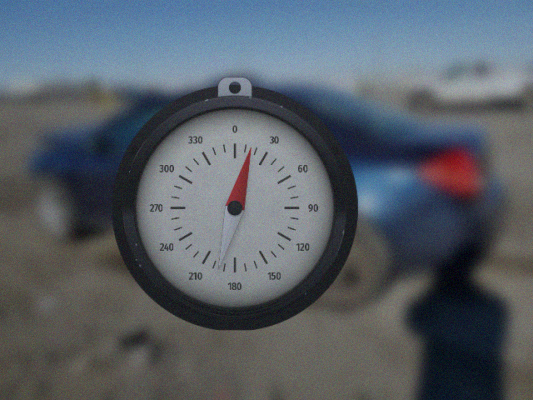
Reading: 15°
